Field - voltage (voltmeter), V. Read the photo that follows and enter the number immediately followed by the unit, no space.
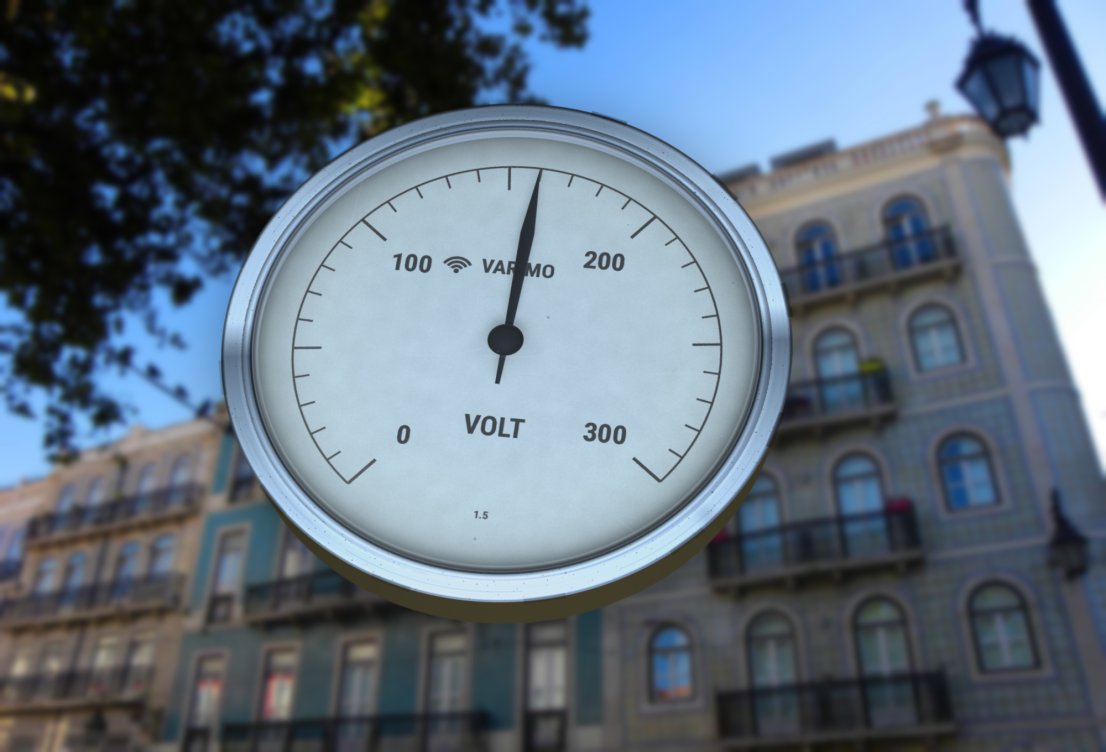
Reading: 160V
